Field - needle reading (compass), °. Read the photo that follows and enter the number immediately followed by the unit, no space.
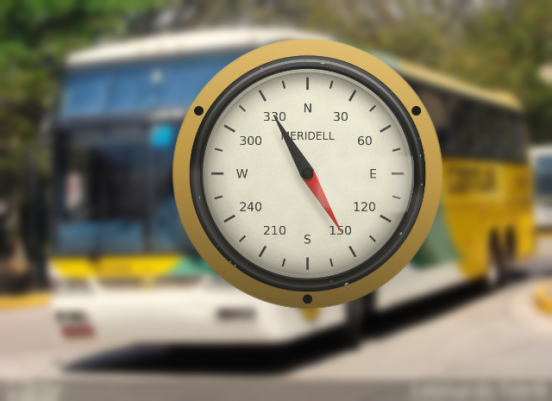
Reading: 150°
